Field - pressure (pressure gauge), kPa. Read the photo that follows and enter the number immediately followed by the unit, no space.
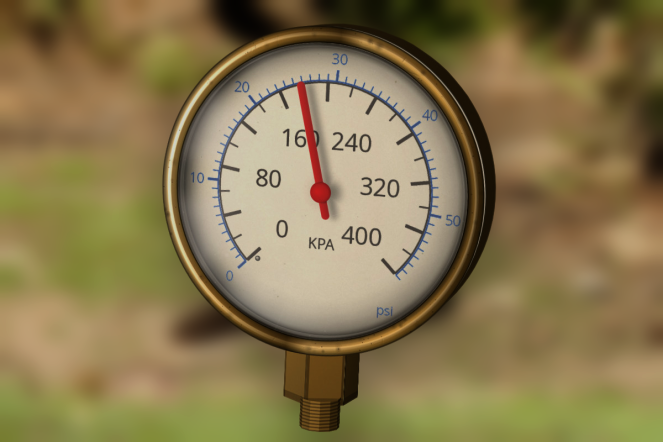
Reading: 180kPa
